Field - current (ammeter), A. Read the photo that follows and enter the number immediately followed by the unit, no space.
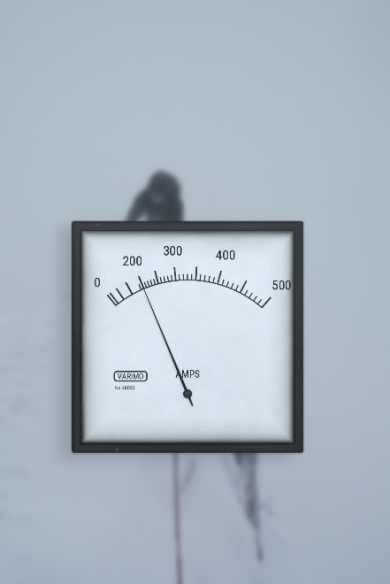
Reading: 200A
